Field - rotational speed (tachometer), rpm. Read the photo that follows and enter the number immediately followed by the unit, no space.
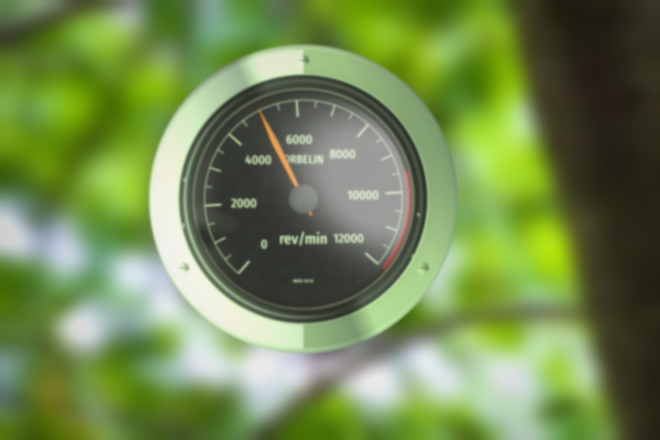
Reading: 5000rpm
